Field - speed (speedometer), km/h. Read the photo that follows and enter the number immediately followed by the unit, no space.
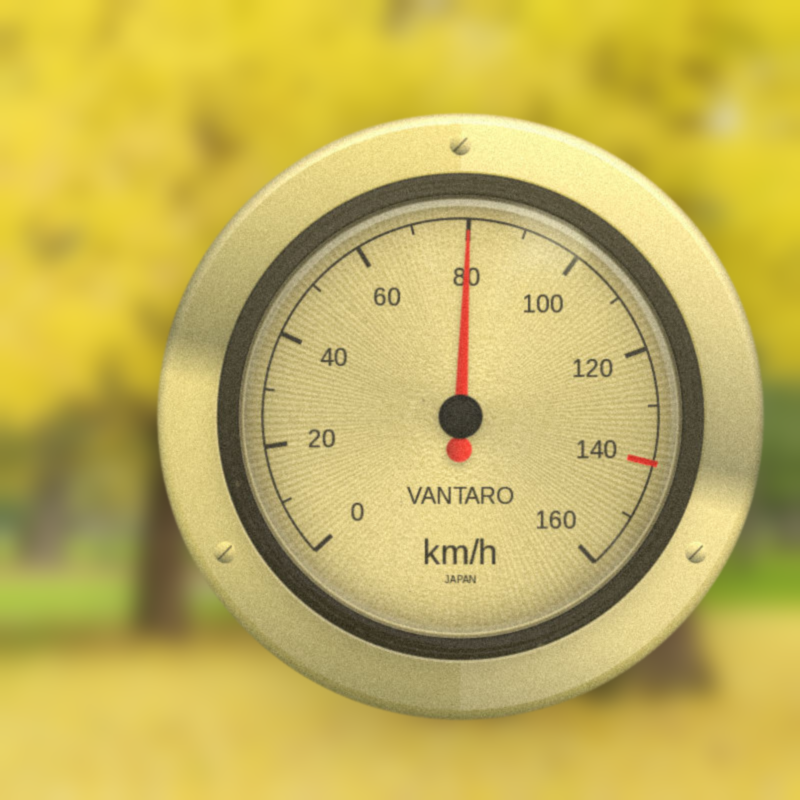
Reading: 80km/h
